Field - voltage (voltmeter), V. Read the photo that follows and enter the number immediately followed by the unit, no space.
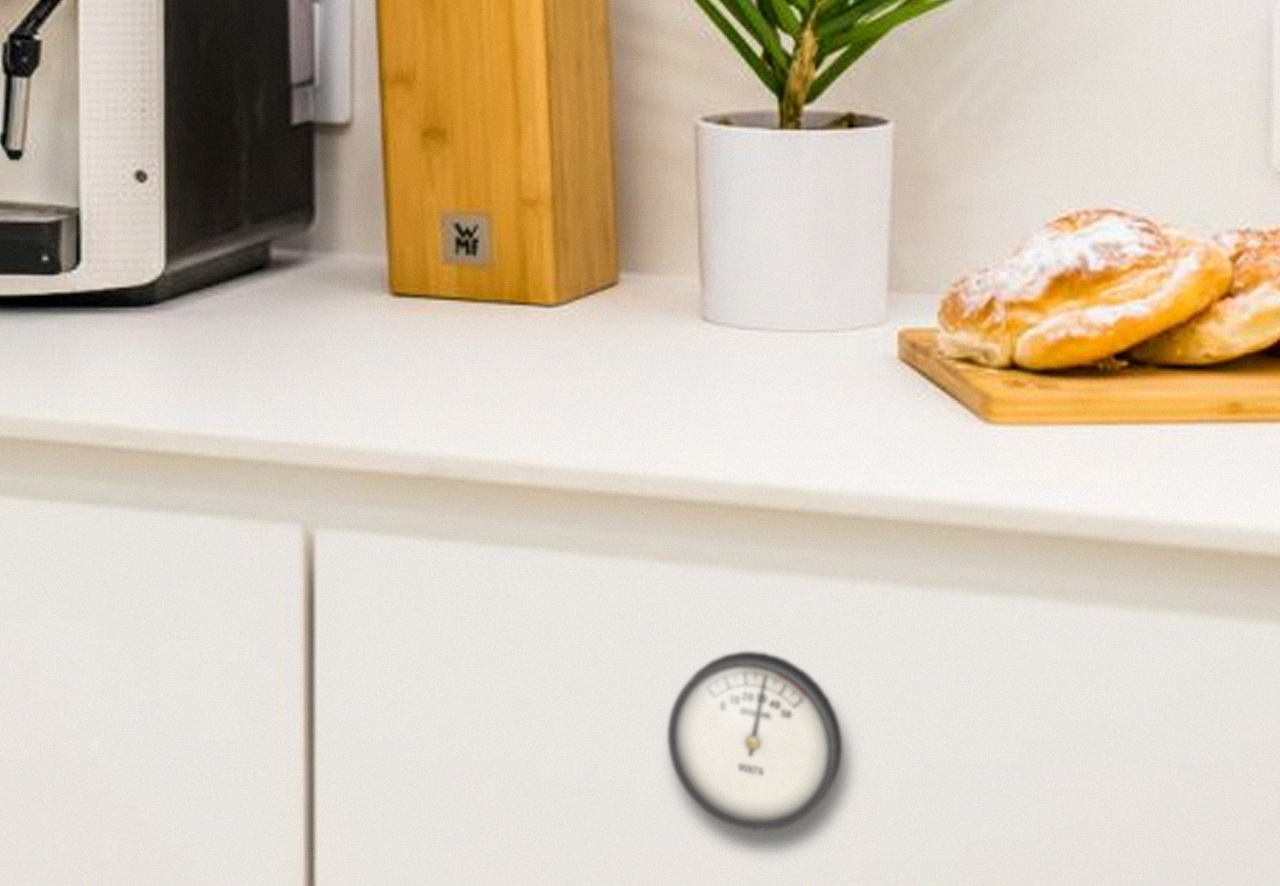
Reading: 30V
